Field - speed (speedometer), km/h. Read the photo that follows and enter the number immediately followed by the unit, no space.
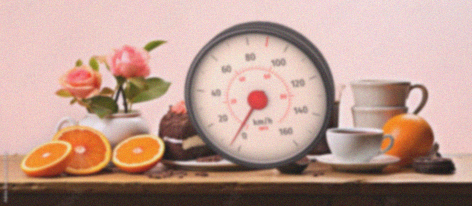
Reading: 5km/h
